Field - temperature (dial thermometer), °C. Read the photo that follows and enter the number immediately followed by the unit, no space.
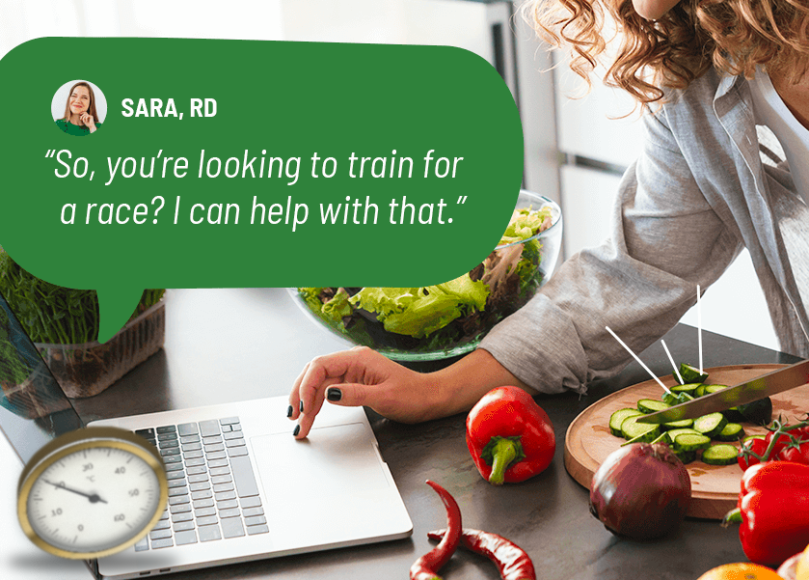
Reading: 20°C
